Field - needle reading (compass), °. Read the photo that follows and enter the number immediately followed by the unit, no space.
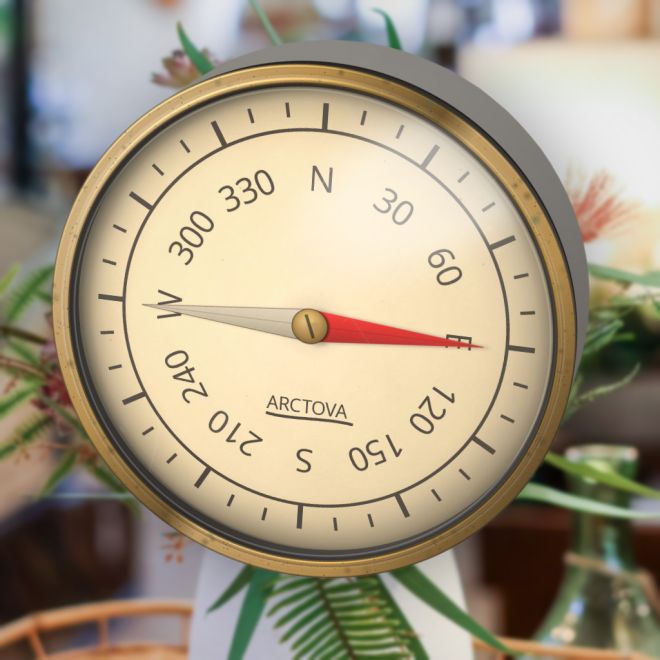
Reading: 90°
